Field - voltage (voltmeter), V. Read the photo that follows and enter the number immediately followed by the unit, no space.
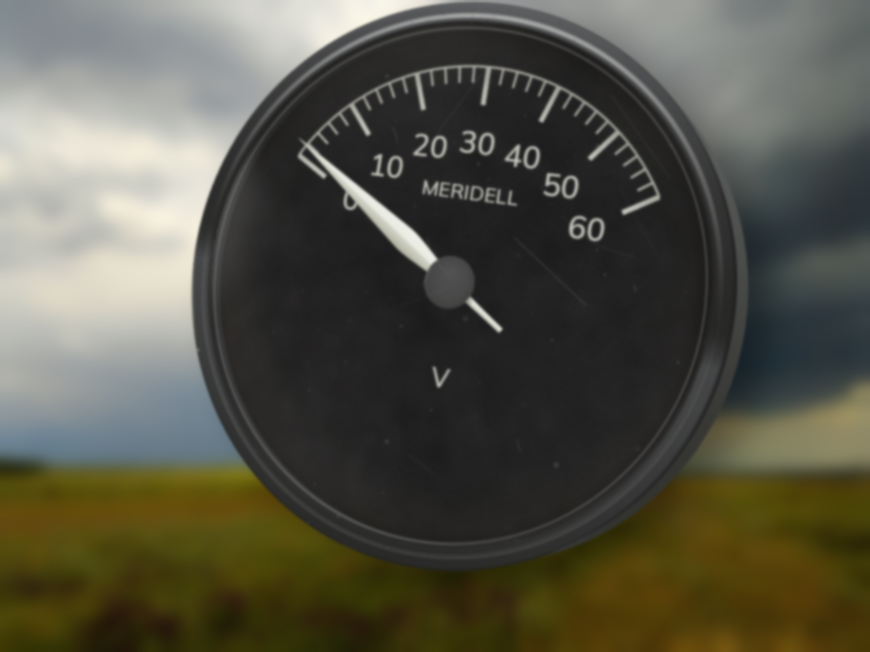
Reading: 2V
